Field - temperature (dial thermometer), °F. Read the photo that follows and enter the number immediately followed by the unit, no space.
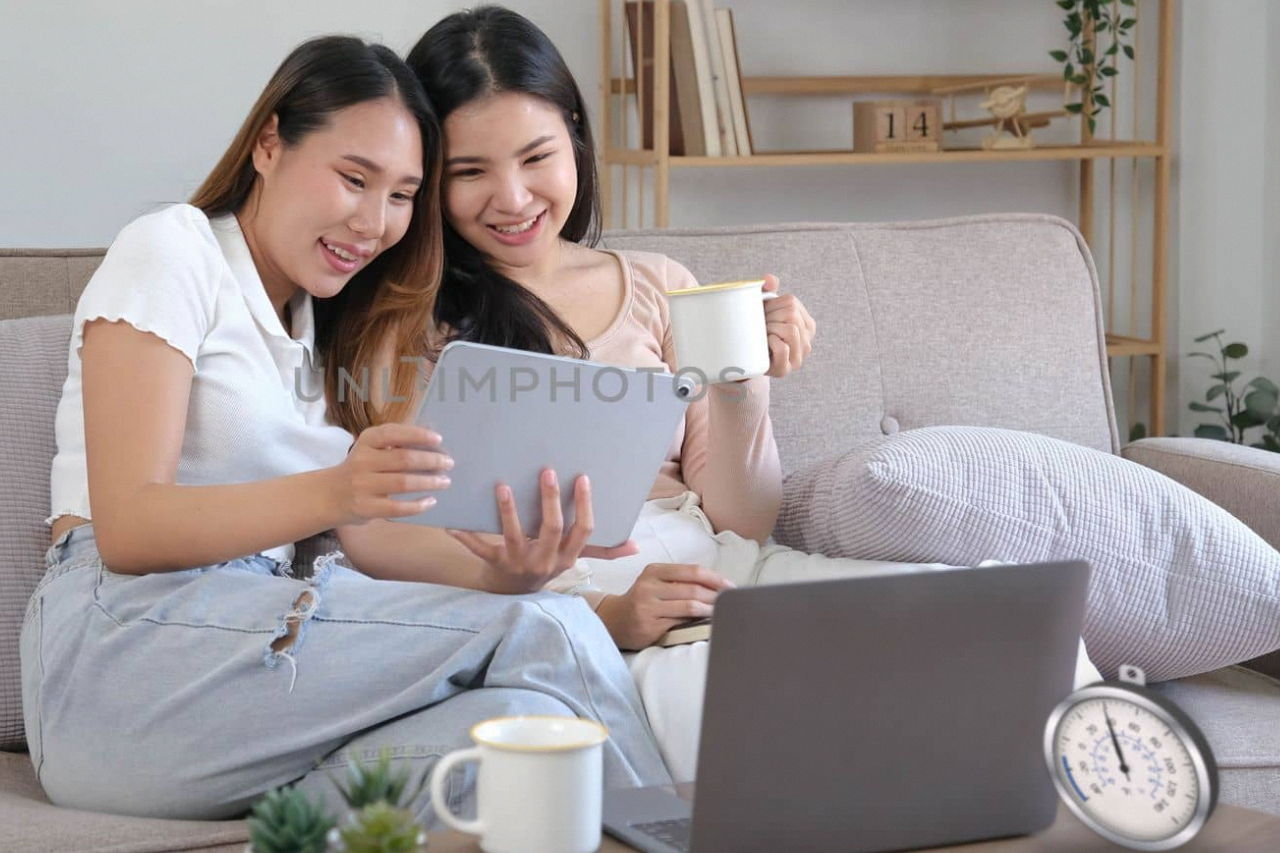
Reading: 40°F
